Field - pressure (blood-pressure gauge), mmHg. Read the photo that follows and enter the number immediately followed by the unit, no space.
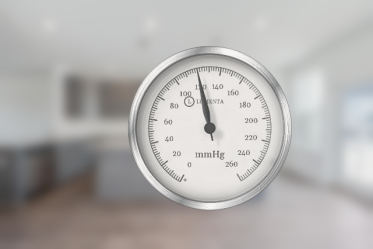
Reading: 120mmHg
